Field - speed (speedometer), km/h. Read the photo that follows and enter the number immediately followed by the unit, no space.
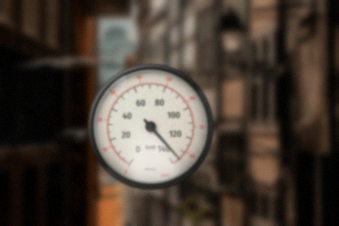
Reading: 135km/h
